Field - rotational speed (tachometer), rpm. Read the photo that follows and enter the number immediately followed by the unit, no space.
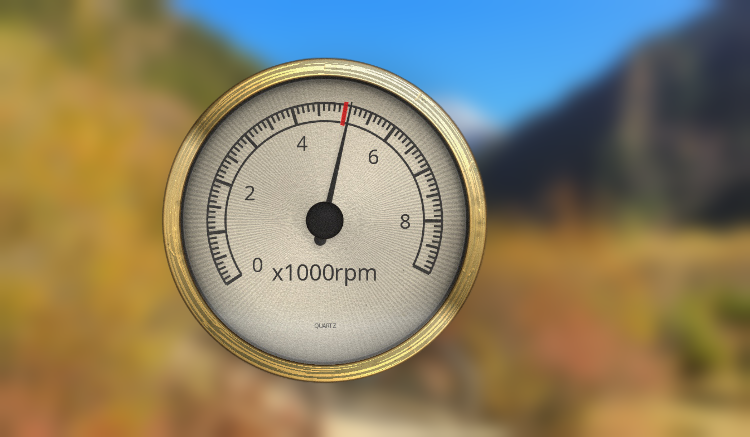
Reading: 5100rpm
